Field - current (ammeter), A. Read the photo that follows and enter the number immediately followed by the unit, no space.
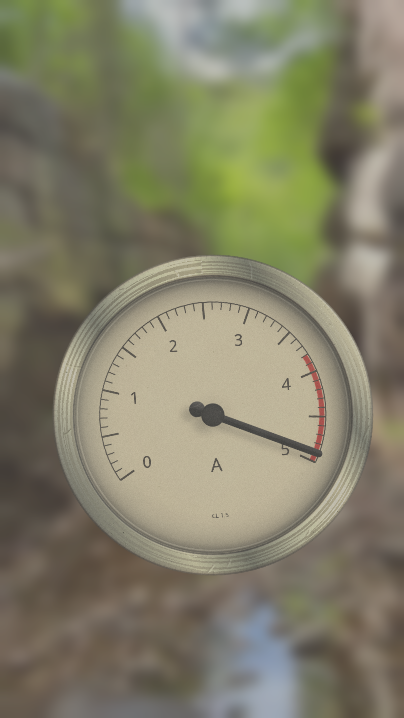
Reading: 4.9A
